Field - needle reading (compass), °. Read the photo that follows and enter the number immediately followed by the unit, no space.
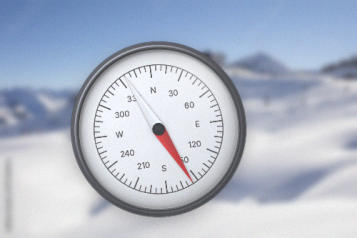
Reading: 155°
